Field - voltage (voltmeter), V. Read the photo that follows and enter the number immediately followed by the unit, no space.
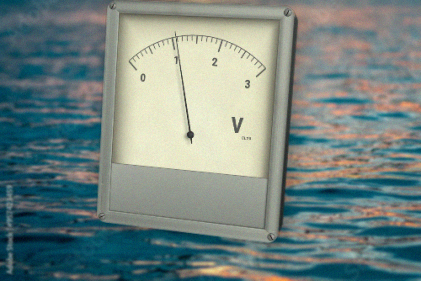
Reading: 1.1V
